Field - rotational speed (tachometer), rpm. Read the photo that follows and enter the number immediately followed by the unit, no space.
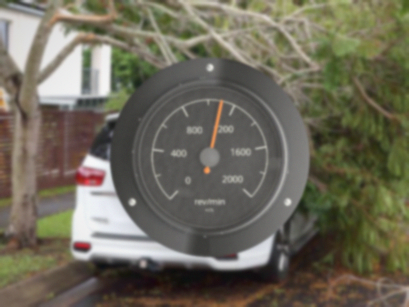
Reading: 1100rpm
